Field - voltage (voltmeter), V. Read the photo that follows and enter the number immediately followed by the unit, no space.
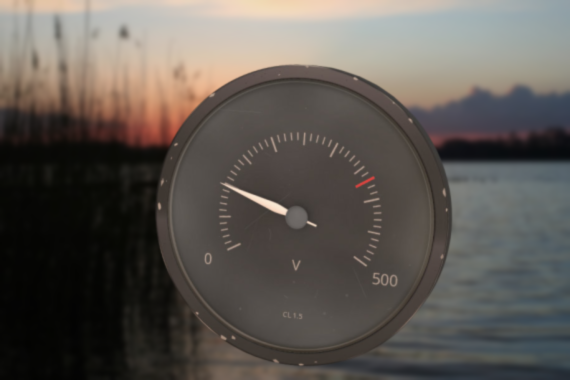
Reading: 100V
